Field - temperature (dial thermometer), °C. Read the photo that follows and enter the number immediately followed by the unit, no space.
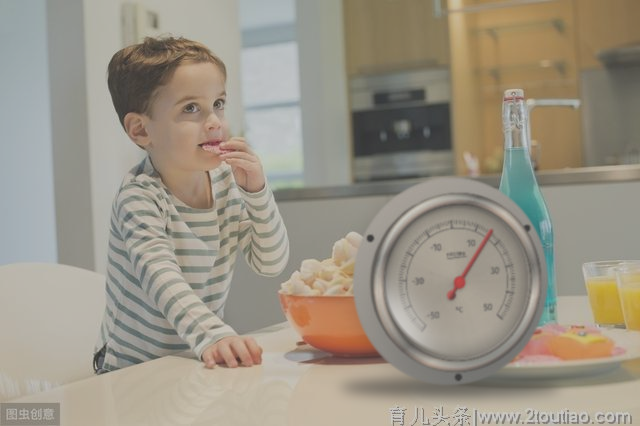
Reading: 15°C
